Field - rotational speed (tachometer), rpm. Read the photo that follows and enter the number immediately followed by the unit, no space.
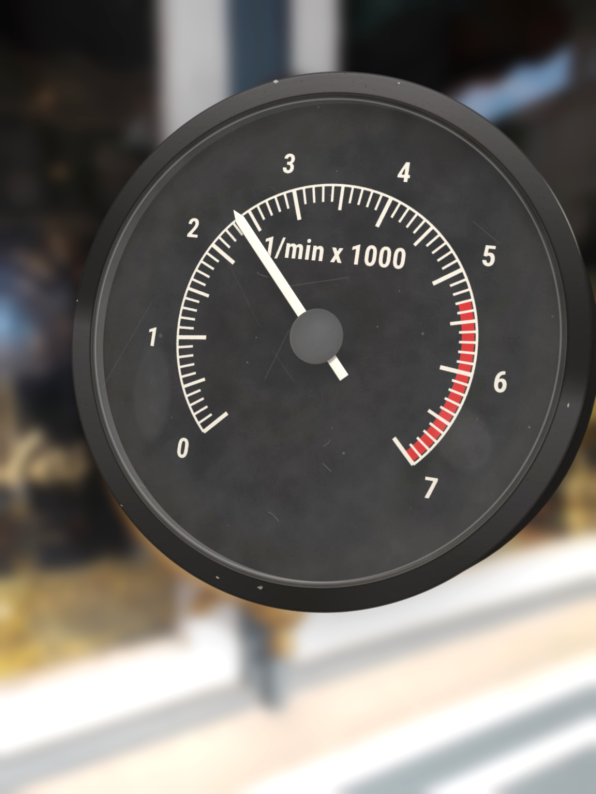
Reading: 2400rpm
